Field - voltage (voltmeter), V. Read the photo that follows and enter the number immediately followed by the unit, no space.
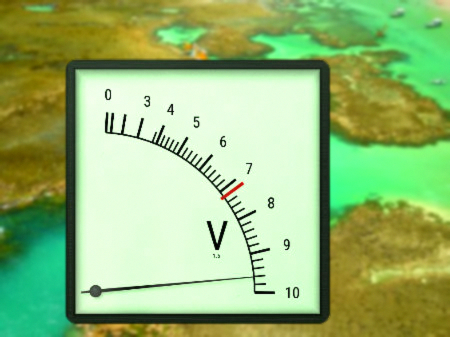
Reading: 9.6V
